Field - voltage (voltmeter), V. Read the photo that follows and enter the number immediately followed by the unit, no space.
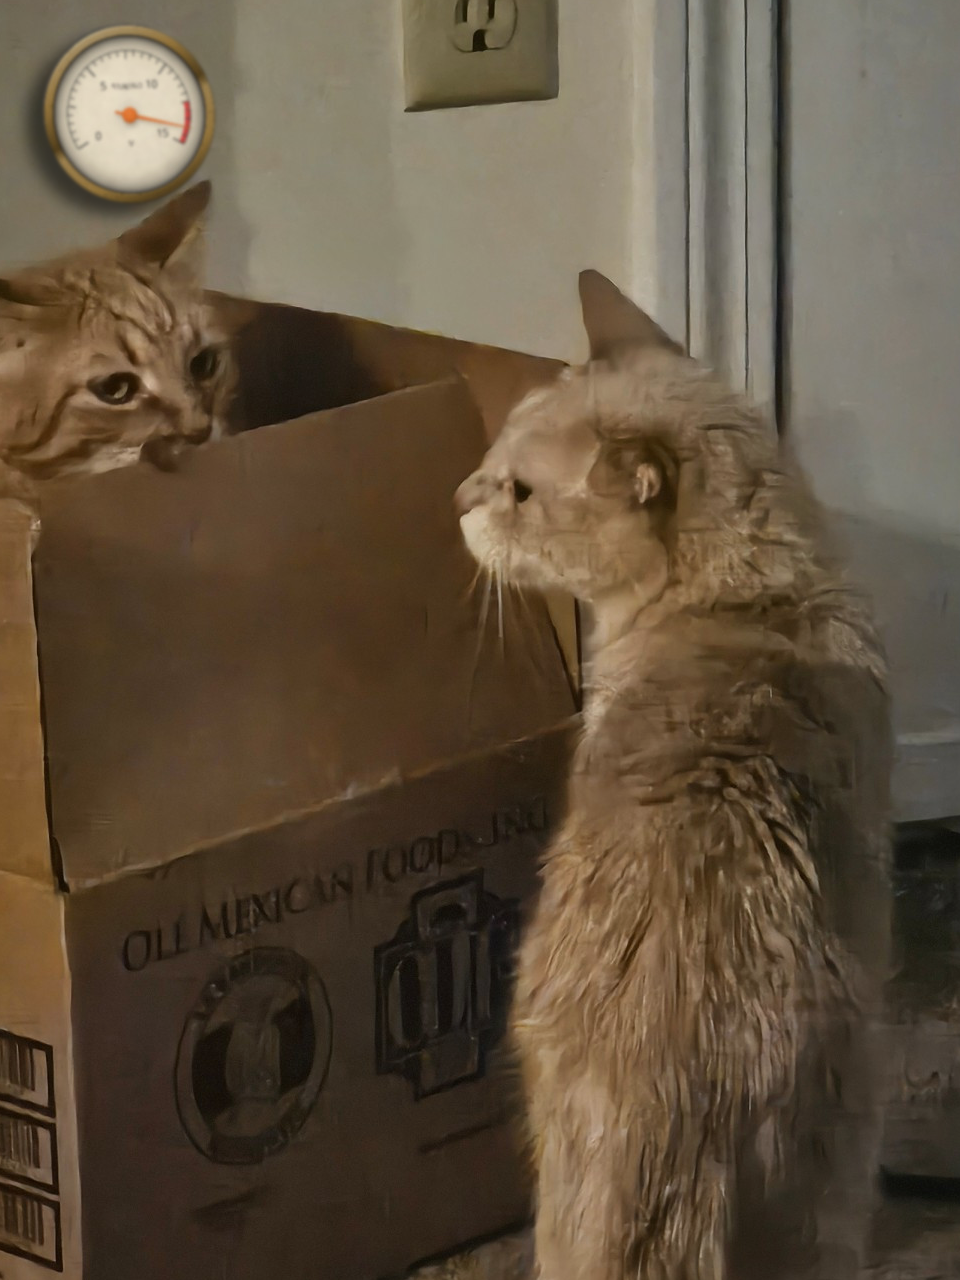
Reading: 14V
